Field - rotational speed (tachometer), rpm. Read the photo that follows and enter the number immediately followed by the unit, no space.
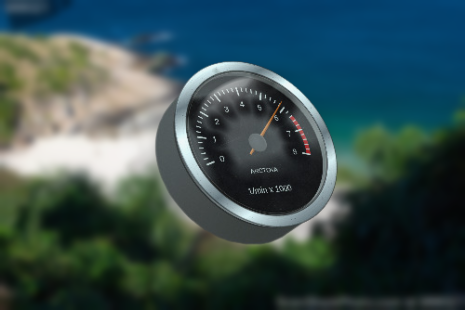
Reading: 5800rpm
